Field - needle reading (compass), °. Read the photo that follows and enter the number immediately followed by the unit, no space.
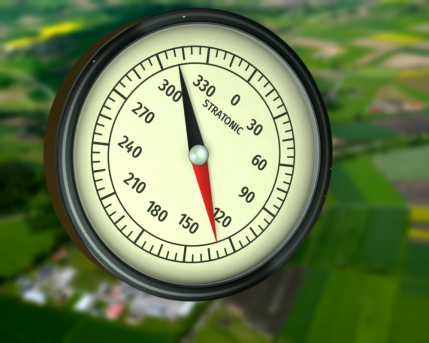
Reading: 130°
